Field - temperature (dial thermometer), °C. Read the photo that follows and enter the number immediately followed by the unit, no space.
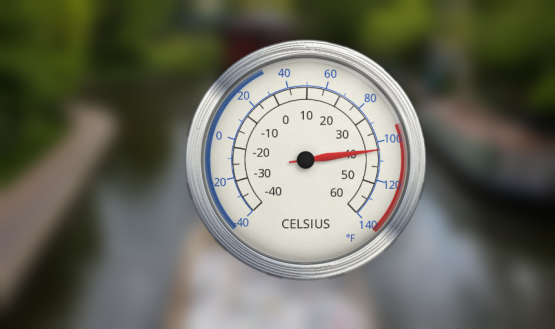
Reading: 40°C
